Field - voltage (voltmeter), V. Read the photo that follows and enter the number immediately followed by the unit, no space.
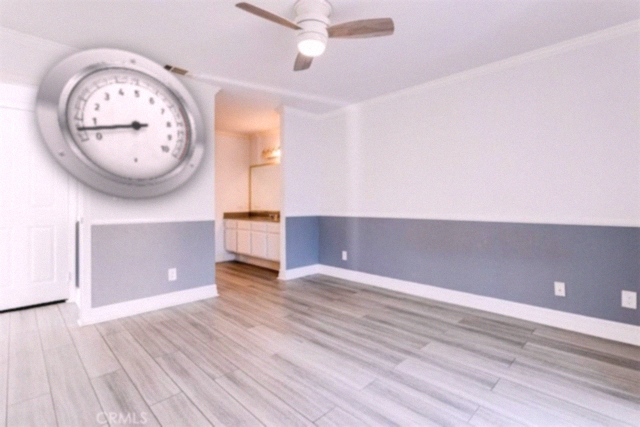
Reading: 0.5V
